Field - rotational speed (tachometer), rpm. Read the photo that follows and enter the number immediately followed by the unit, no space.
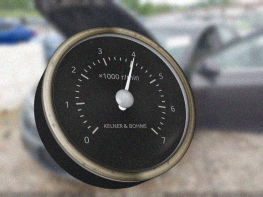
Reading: 4000rpm
